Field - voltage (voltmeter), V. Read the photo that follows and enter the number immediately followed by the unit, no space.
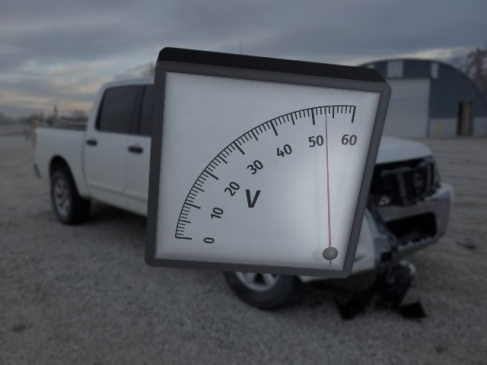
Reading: 53V
